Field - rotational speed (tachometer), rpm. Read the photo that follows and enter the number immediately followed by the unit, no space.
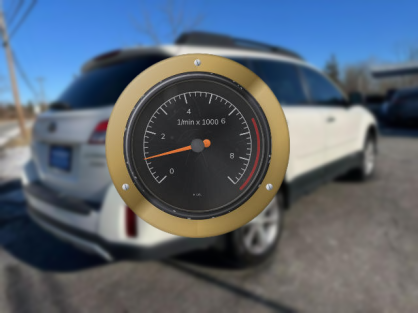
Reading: 1000rpm
